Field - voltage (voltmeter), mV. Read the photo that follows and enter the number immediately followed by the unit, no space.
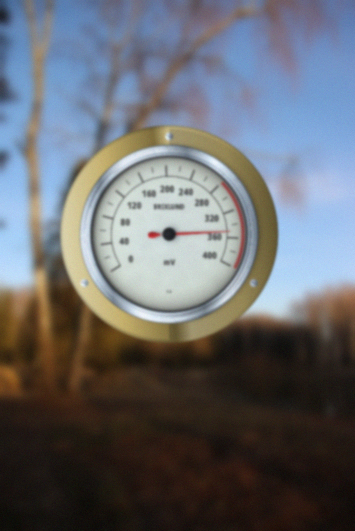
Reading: 350mV
